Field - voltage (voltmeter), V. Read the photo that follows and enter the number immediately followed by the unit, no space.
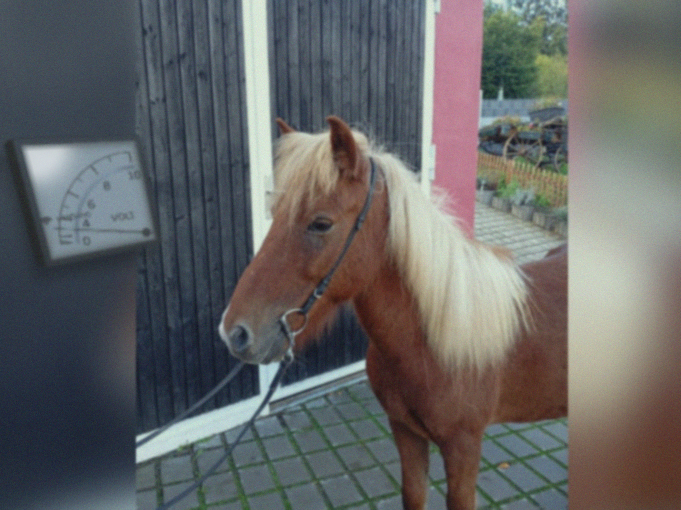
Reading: 3V
